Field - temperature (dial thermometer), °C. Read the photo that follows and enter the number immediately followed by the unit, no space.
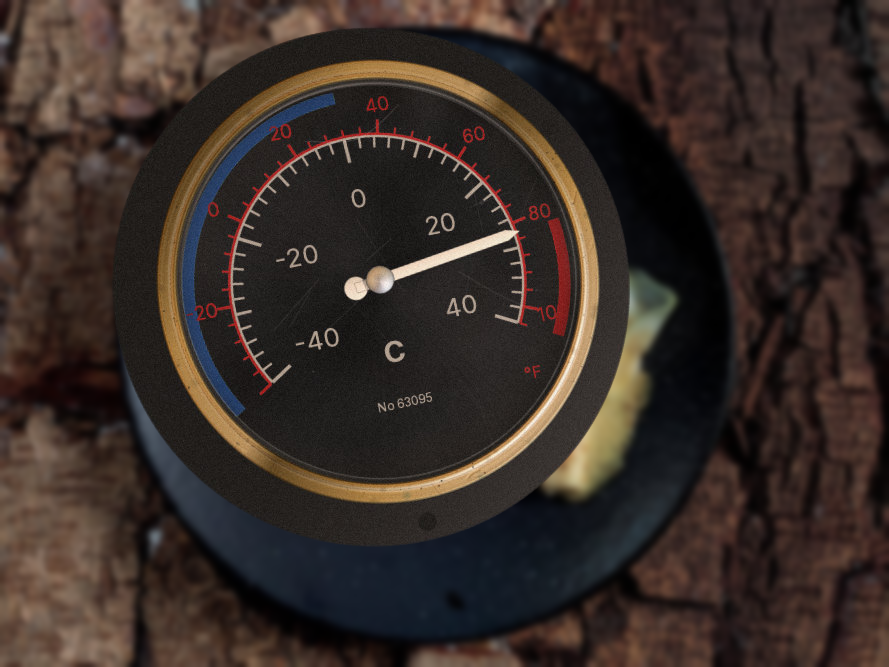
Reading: 28°C
